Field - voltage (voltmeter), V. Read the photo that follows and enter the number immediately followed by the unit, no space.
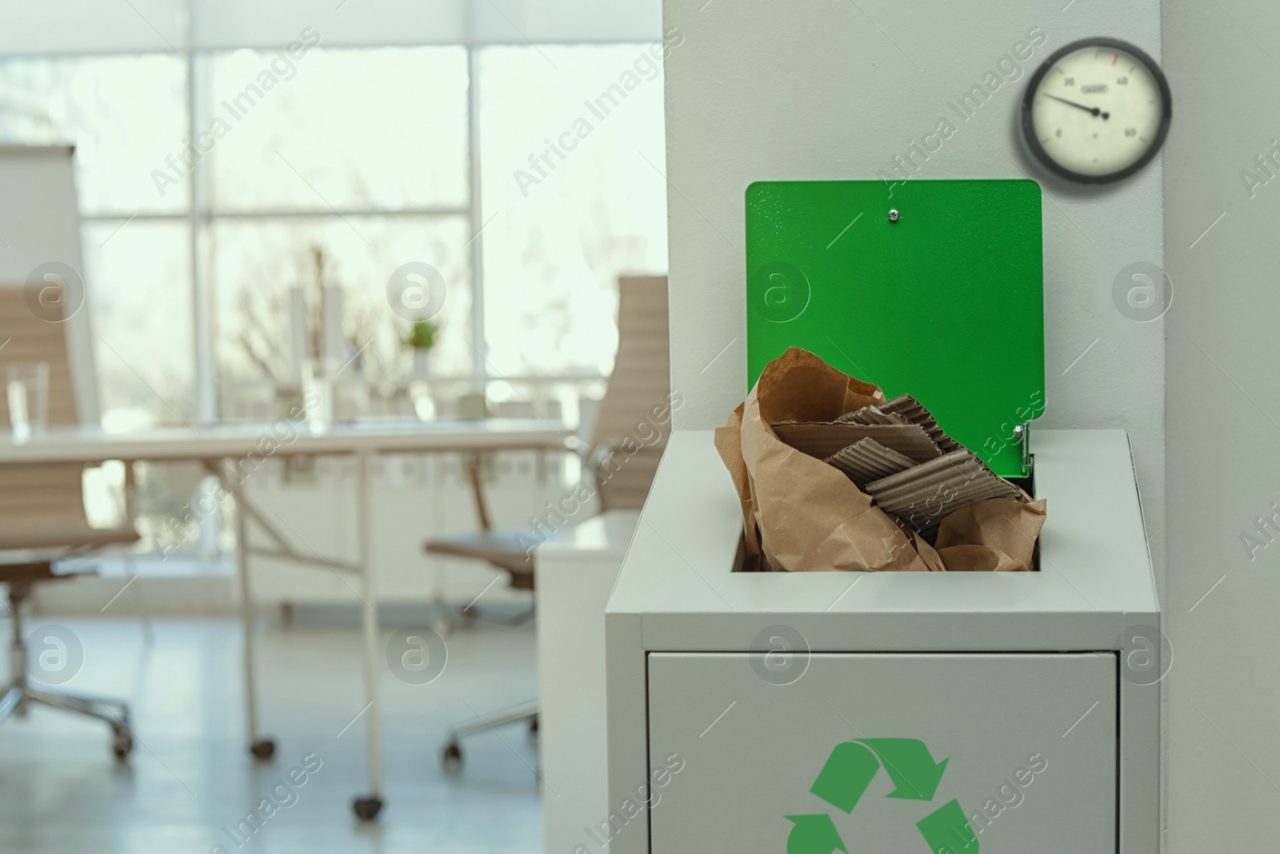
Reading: 12.5V
